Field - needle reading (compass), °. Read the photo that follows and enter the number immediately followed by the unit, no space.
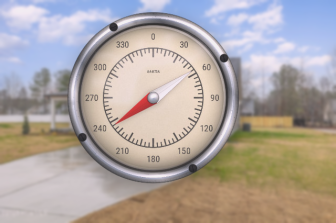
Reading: 235°
